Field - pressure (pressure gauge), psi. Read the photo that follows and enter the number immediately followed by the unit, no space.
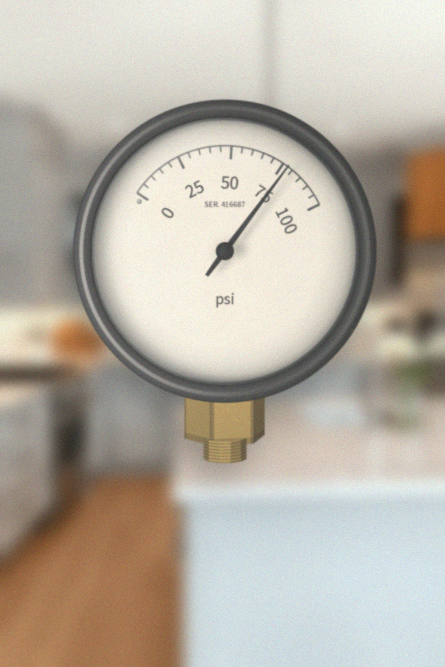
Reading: 77.5psi
